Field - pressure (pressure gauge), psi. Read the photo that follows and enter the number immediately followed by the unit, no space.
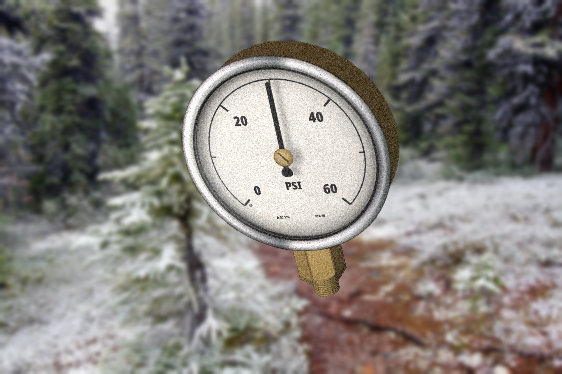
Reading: 30psi
